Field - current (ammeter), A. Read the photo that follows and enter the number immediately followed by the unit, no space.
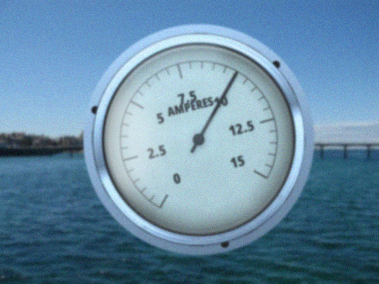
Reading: 10A
